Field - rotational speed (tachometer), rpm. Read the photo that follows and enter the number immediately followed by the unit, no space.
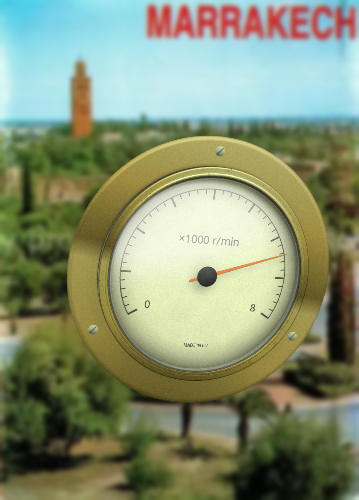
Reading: 6400rpm
